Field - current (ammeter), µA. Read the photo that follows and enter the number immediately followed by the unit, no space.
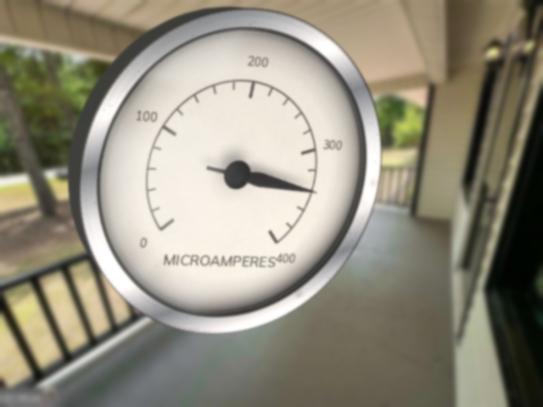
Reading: 340µA
